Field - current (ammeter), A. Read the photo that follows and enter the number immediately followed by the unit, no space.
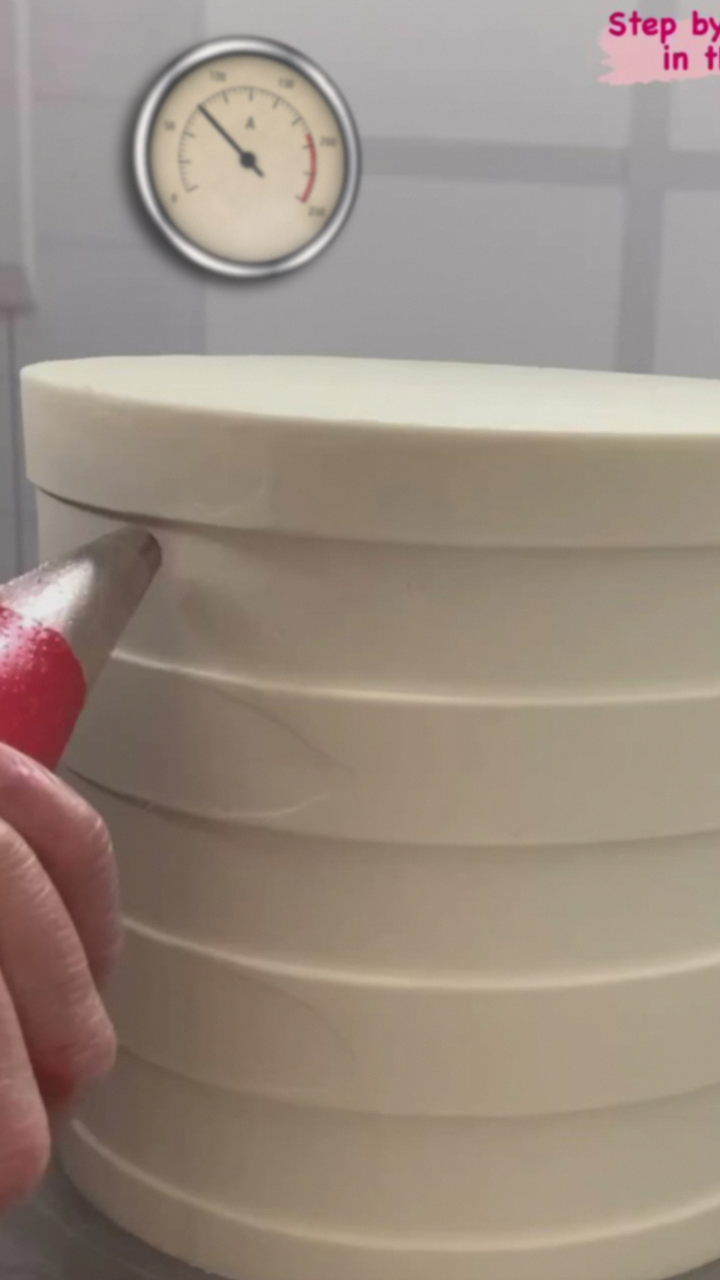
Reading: 75A
